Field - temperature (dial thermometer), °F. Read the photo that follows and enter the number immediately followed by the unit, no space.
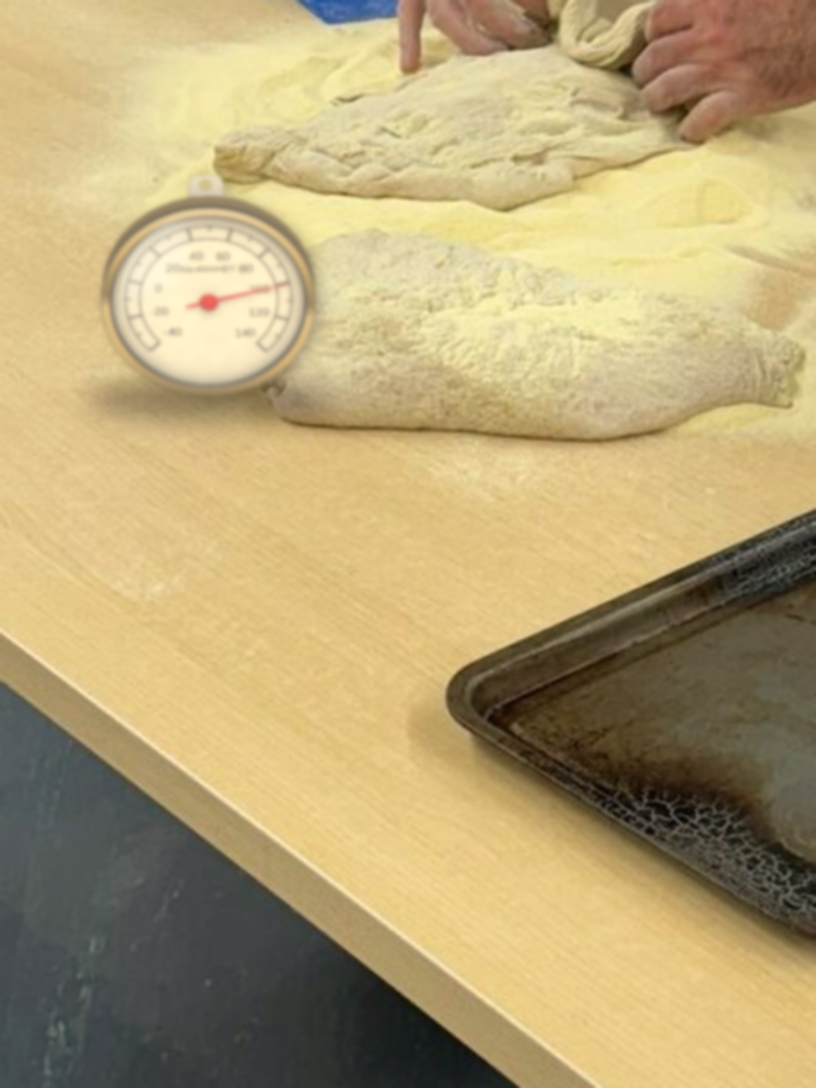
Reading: 100°F
